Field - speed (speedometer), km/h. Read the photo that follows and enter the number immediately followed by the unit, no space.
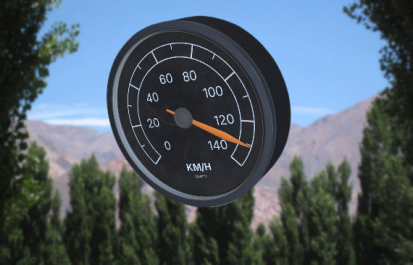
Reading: 130km/h
